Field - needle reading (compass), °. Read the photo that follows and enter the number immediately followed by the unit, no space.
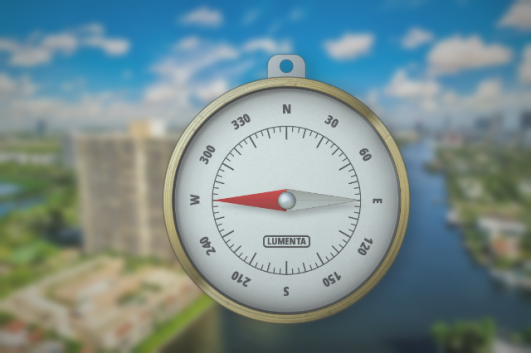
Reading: 270°
